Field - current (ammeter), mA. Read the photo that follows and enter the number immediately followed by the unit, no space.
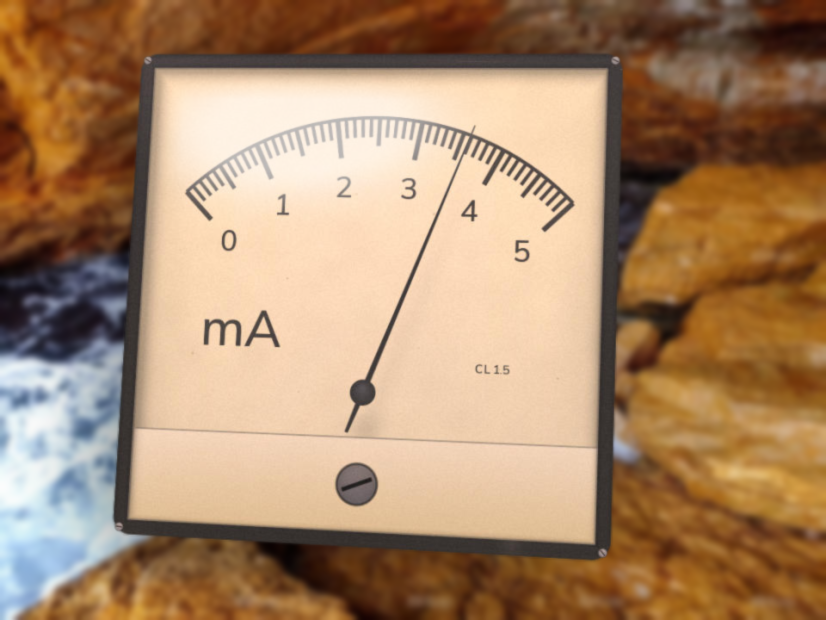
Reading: 3.6mA
